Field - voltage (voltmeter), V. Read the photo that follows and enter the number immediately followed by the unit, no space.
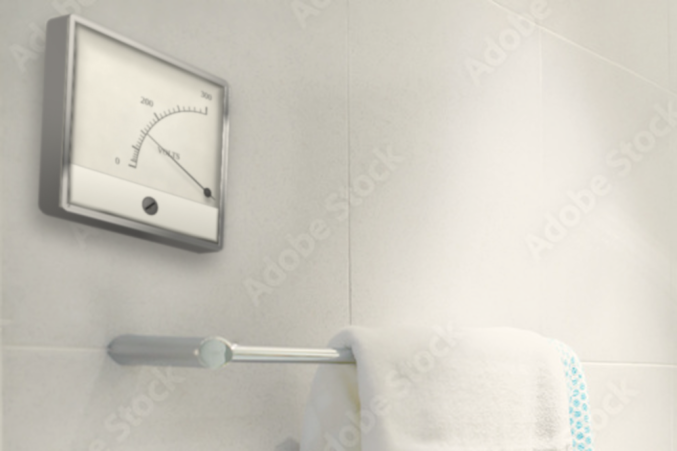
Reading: 150V
